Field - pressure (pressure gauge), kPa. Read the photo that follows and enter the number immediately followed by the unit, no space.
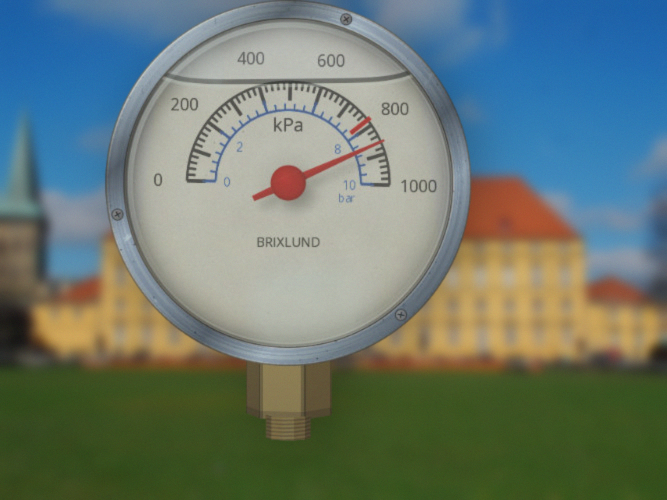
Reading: 860kPa
